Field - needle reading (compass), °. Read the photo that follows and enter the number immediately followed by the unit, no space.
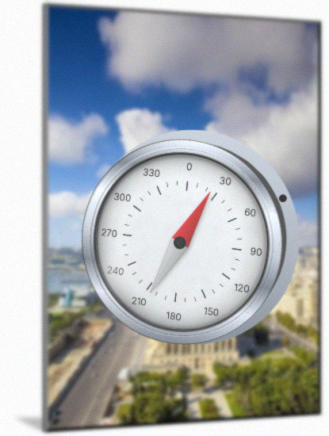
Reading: 25°
